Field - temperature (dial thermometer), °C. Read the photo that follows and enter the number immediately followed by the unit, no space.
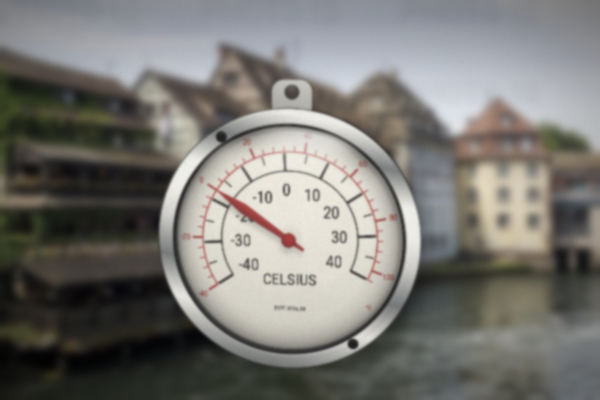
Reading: -17.5°C
